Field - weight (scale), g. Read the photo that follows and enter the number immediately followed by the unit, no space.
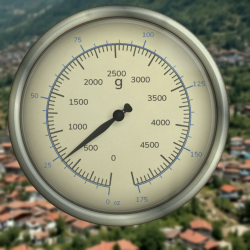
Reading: 650g
